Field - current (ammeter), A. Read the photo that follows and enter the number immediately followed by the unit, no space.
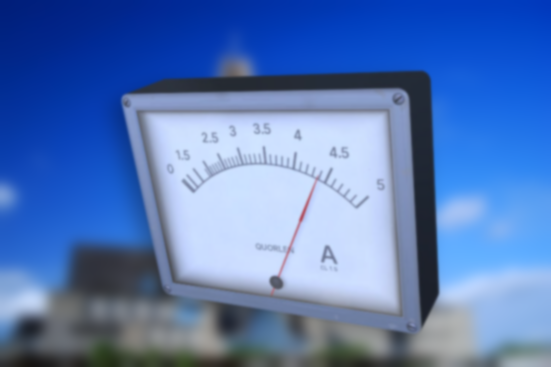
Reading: 4.4A
